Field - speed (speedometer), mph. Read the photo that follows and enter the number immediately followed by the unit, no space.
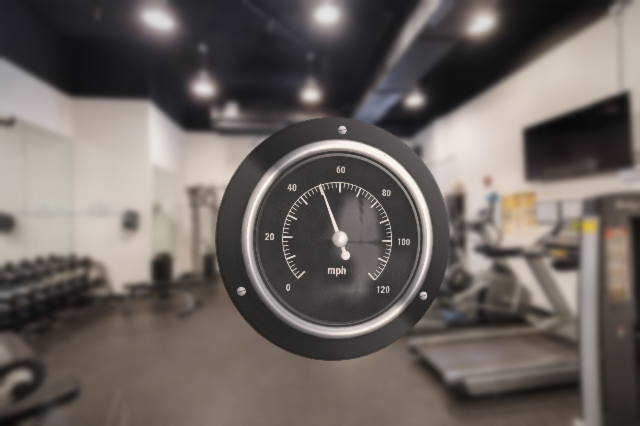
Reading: 50mph
